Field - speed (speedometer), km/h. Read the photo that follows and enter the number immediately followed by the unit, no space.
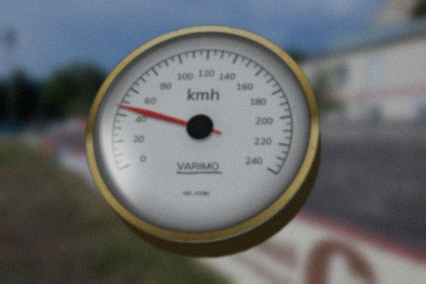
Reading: 45km/h
